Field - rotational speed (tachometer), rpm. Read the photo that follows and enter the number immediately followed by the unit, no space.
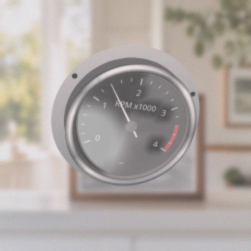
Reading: 1400rpm
